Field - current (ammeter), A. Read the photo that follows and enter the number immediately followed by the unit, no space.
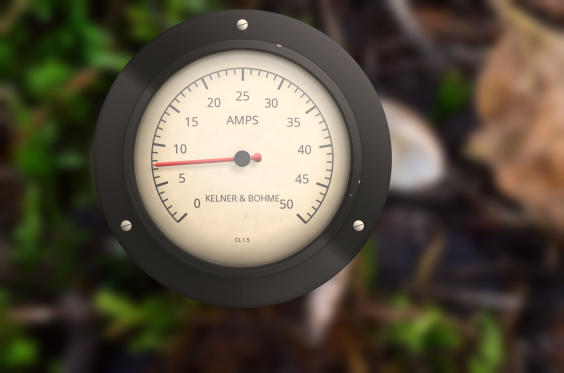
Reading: 7.5A
